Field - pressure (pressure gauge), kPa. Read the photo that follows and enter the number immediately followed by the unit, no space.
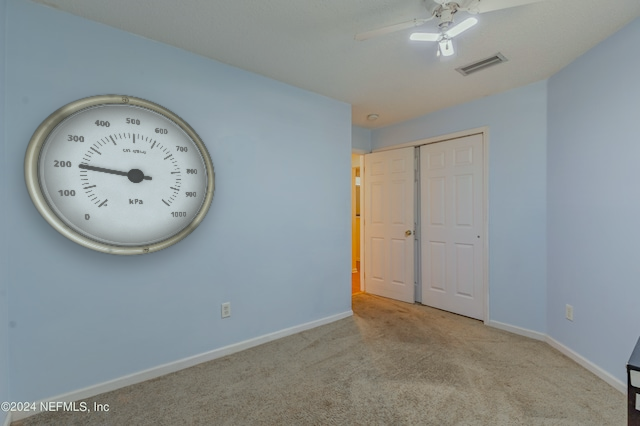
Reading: 200kPa
